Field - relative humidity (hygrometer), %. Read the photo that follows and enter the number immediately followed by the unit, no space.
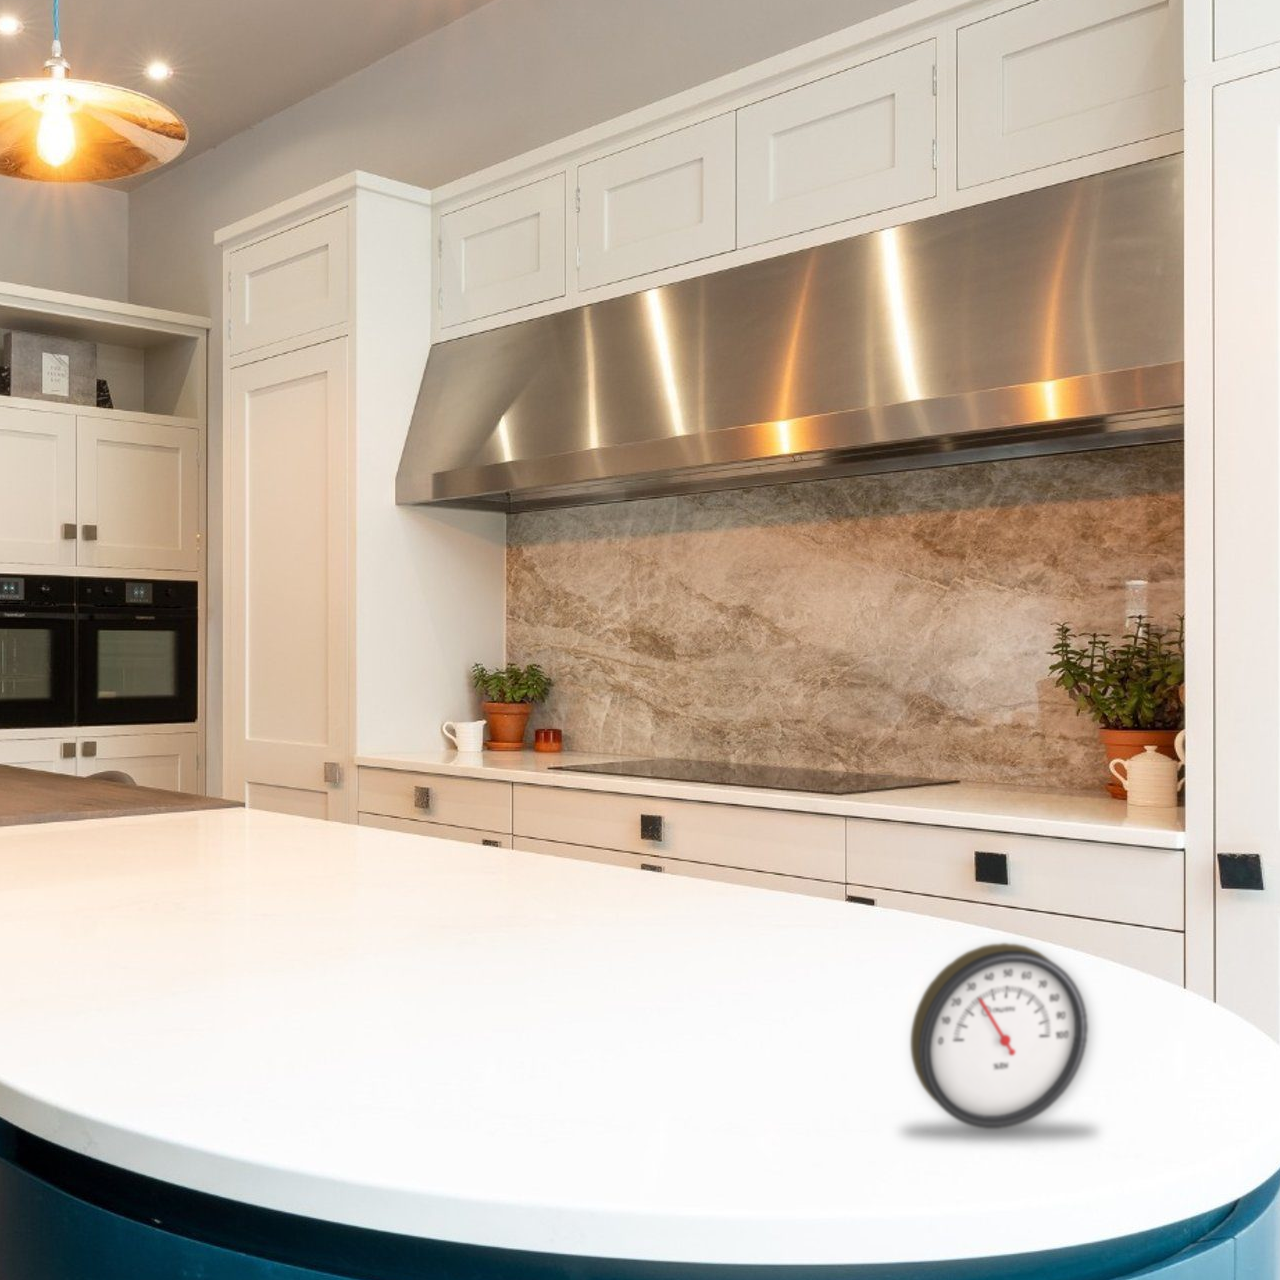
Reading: 30%
